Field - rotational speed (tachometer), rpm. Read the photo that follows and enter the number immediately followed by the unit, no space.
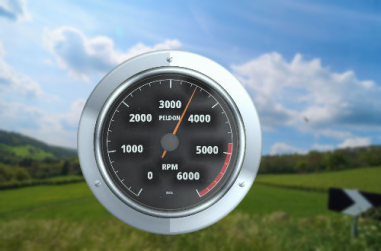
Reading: 3500rpm
